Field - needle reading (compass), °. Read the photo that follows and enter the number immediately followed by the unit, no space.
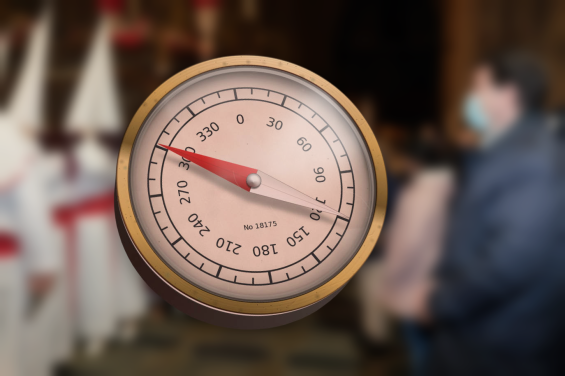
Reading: 300°
